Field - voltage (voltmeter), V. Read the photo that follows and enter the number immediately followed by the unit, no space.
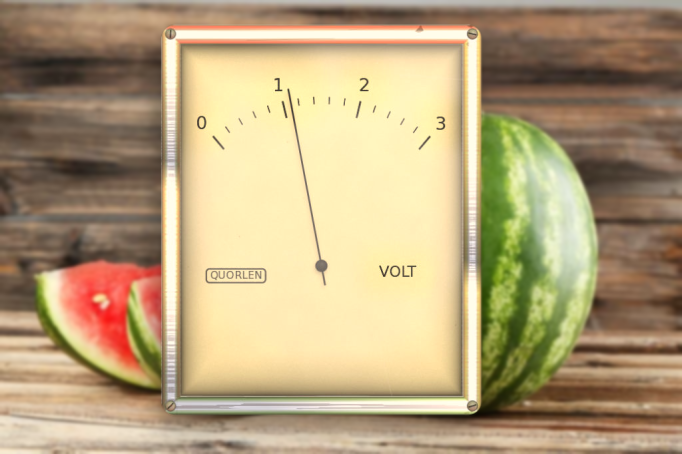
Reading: 1.1V
